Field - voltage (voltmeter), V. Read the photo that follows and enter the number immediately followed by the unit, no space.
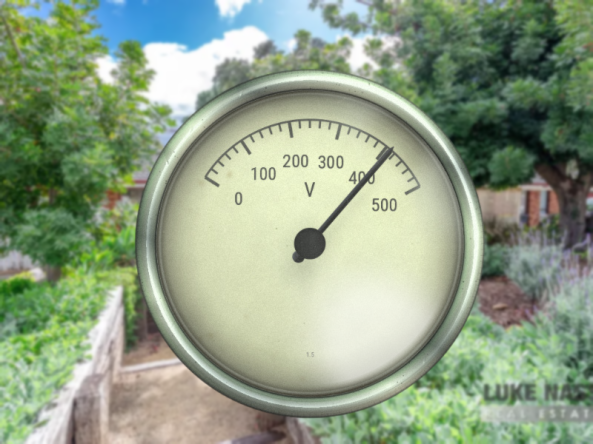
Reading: 410V
